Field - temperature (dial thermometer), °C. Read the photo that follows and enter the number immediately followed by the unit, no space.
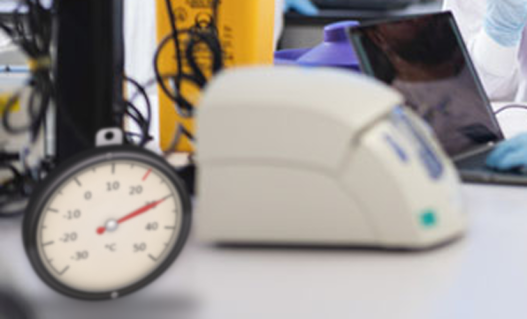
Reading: 30°C
